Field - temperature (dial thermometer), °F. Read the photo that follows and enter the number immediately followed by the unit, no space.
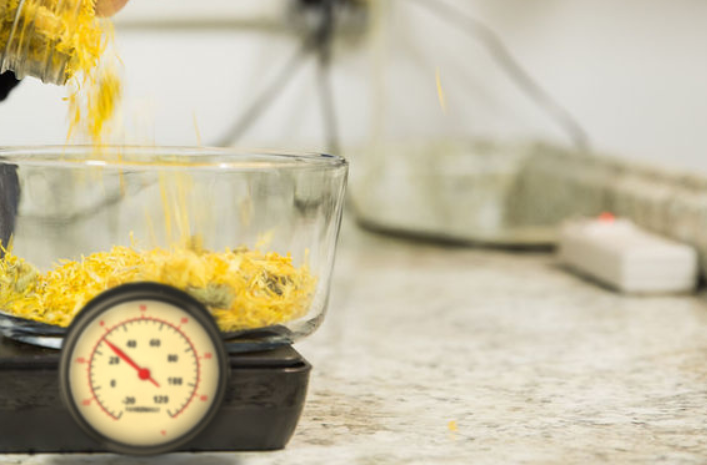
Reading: 28°F
